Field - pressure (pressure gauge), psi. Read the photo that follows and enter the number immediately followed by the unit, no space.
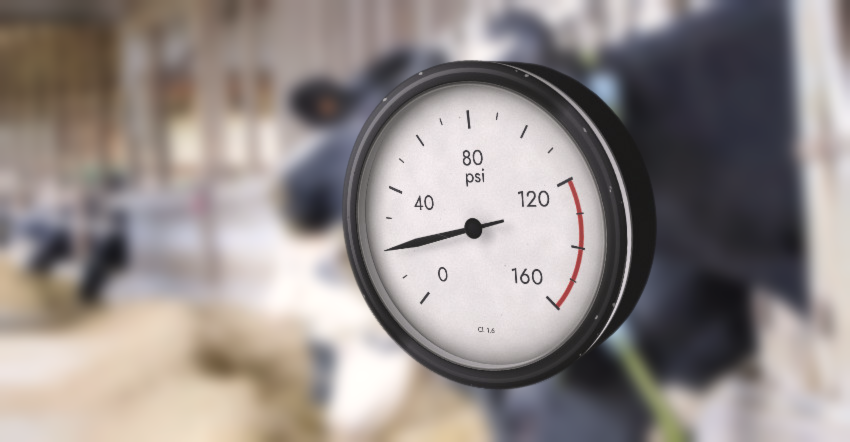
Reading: 20psi
